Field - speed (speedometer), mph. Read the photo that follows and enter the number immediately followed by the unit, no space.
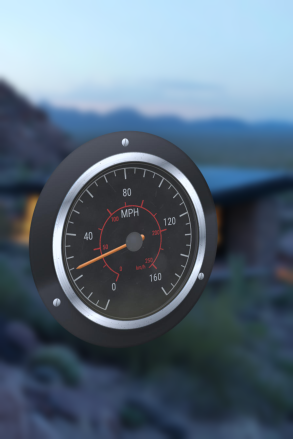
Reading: 25mph
